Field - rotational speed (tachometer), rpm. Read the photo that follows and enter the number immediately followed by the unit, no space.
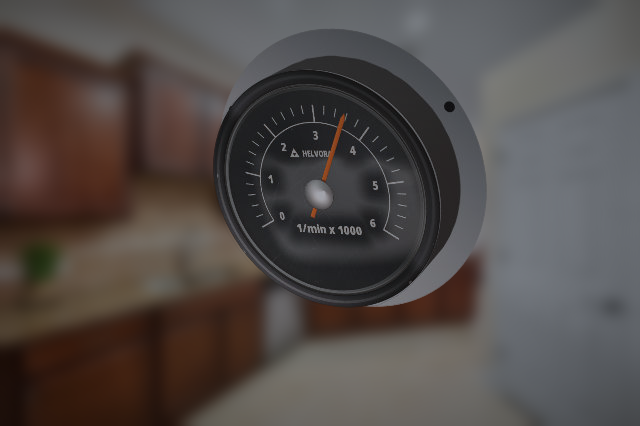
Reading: 3600rpm
